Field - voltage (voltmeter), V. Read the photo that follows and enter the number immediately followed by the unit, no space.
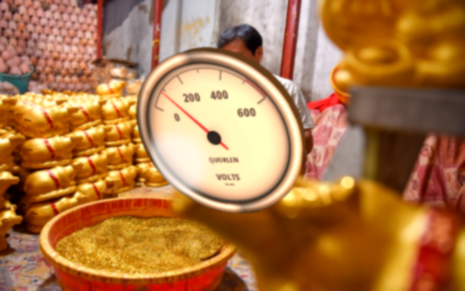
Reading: 100V
